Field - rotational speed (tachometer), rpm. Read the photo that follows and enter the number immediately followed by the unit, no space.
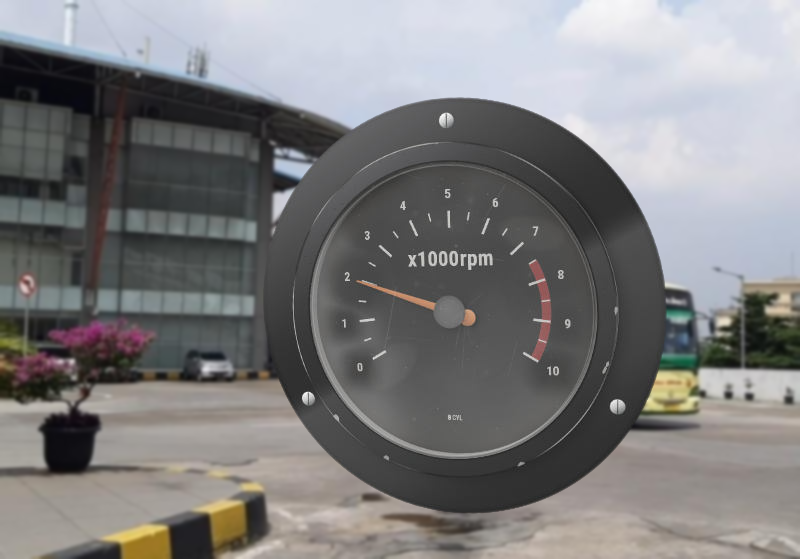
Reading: 2000rpm
